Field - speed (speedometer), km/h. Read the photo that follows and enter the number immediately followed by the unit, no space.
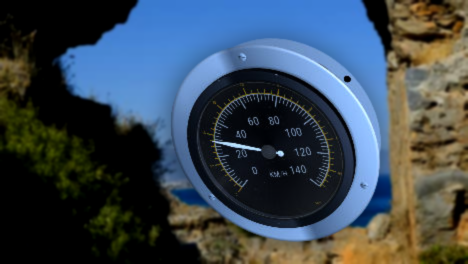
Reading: 30km/h
